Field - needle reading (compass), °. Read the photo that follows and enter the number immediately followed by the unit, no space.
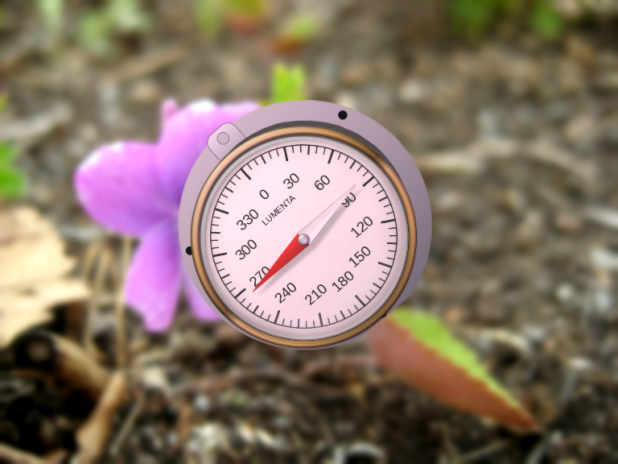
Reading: 265°
